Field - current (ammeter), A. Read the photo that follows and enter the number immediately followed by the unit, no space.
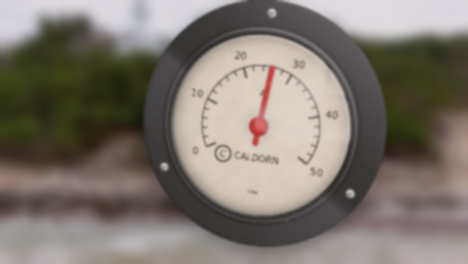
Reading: 26A
